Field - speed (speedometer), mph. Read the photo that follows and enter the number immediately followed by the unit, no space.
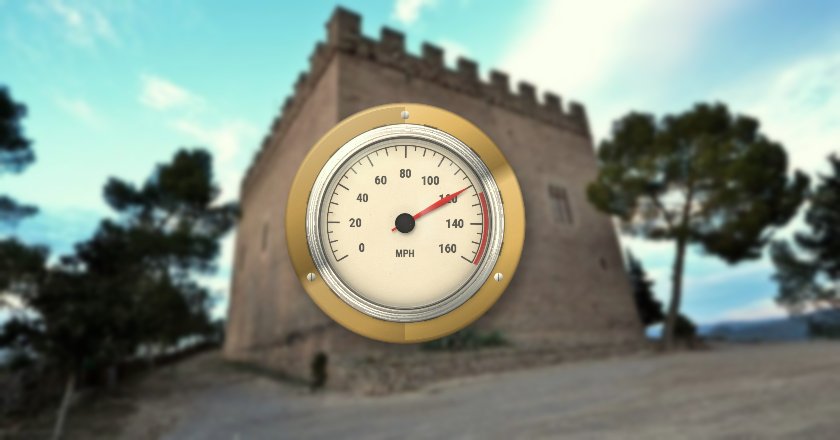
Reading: 120mph
